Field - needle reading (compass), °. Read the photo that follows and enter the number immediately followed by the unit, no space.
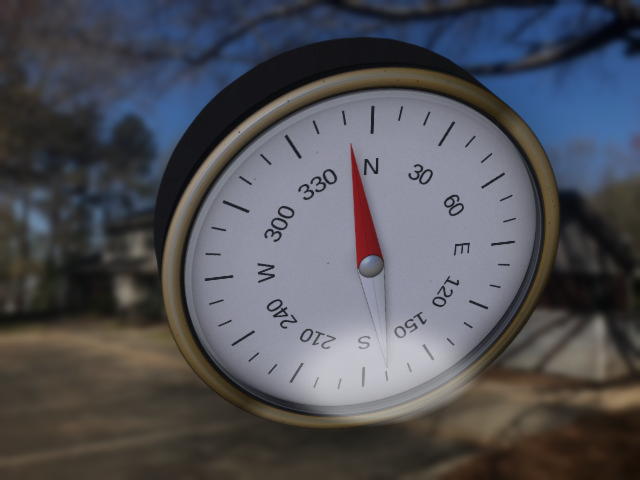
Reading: 350°
